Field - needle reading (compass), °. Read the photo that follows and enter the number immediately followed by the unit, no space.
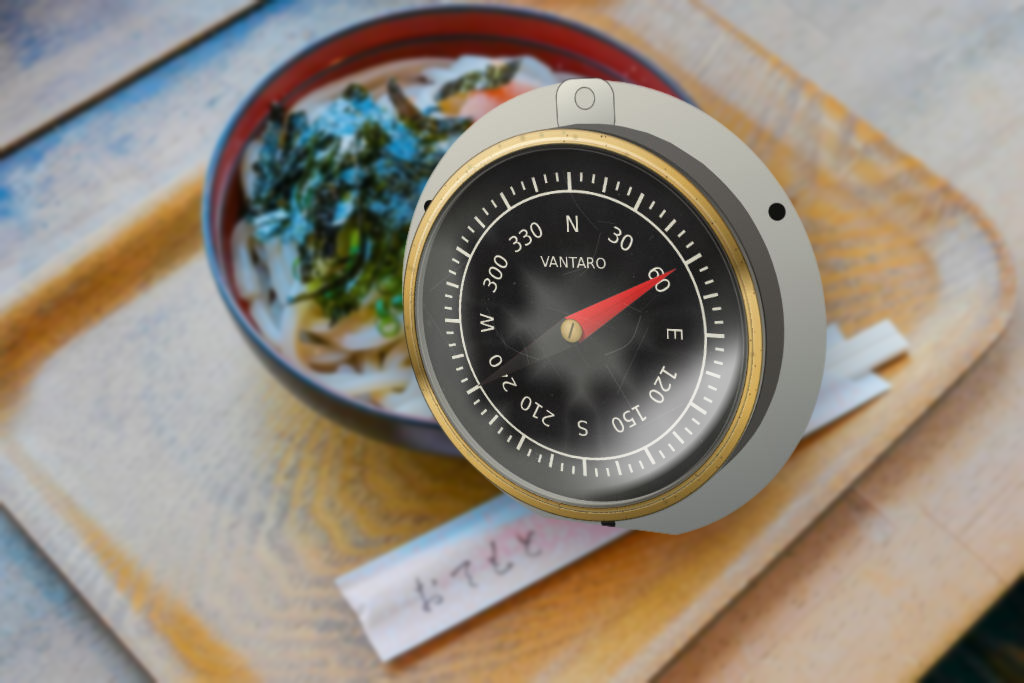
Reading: 60°
